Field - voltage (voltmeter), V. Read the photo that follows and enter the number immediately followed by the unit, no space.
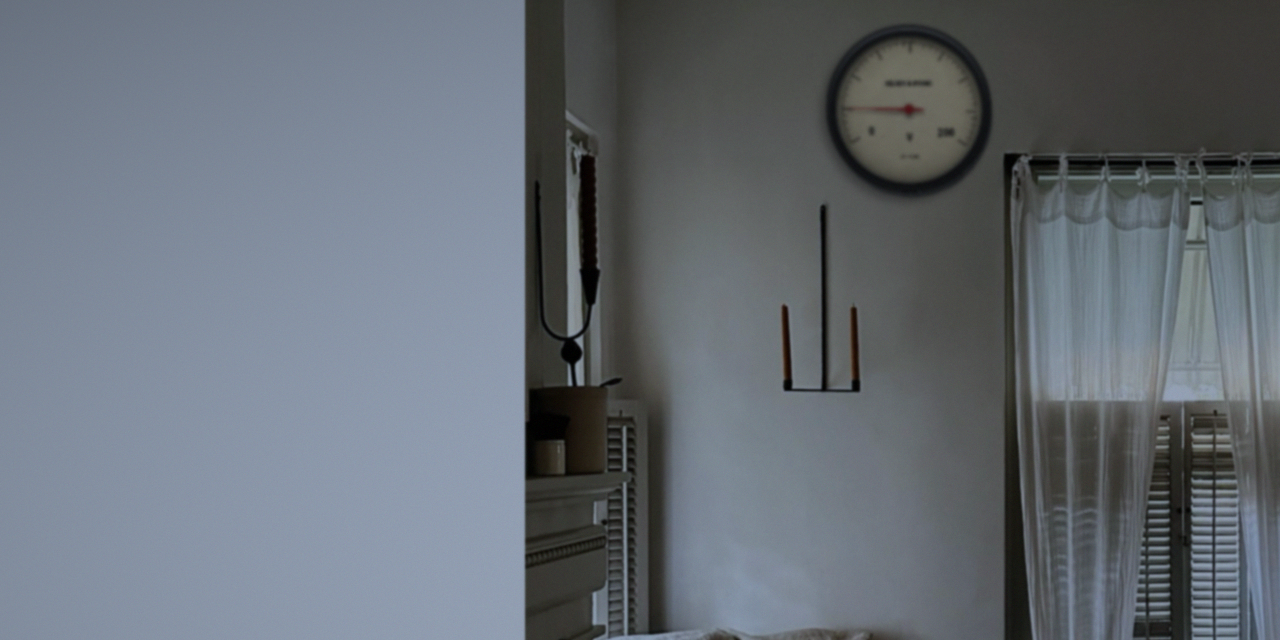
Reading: 25V
